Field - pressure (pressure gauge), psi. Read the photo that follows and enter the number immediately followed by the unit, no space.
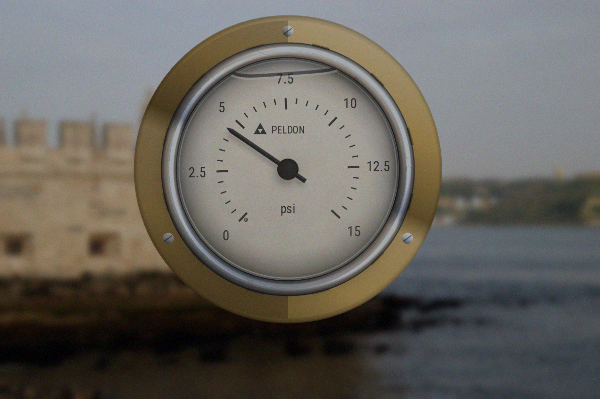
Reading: 4.5psi
